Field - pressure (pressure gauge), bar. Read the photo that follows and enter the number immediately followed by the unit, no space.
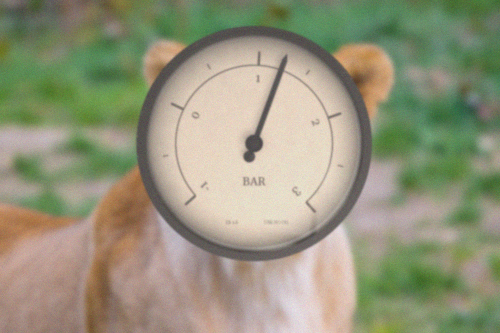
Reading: 1.25bar
